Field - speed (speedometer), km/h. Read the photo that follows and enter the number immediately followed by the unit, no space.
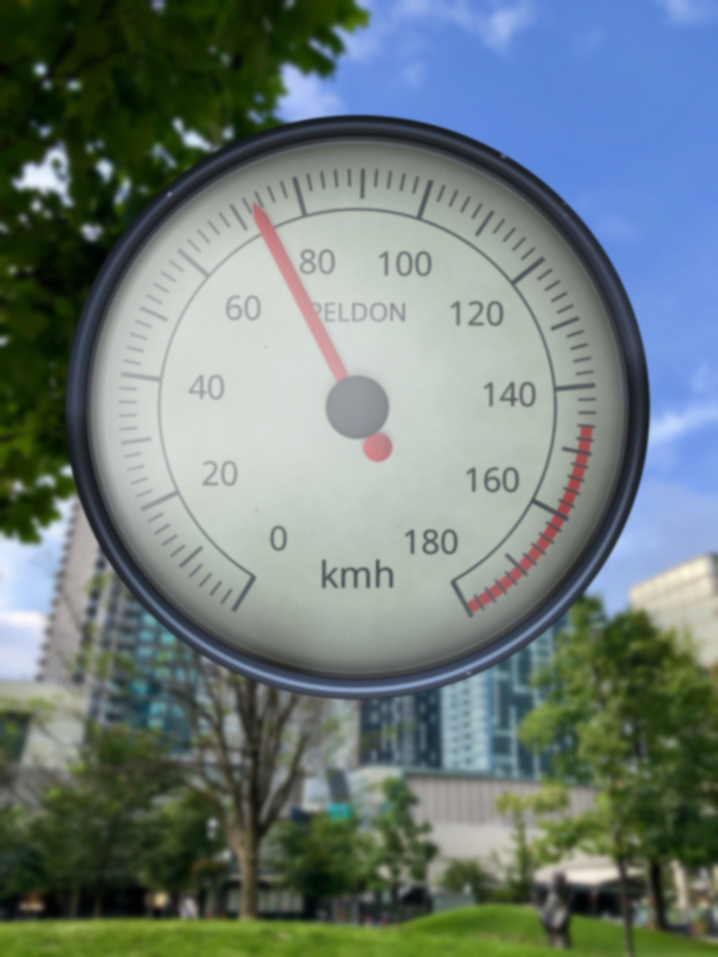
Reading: 73km/h
